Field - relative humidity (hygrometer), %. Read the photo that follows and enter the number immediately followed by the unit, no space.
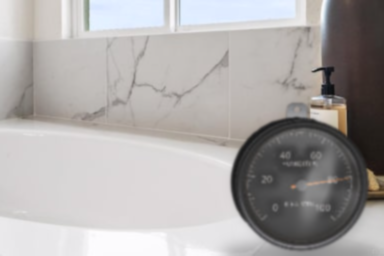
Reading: 80%
